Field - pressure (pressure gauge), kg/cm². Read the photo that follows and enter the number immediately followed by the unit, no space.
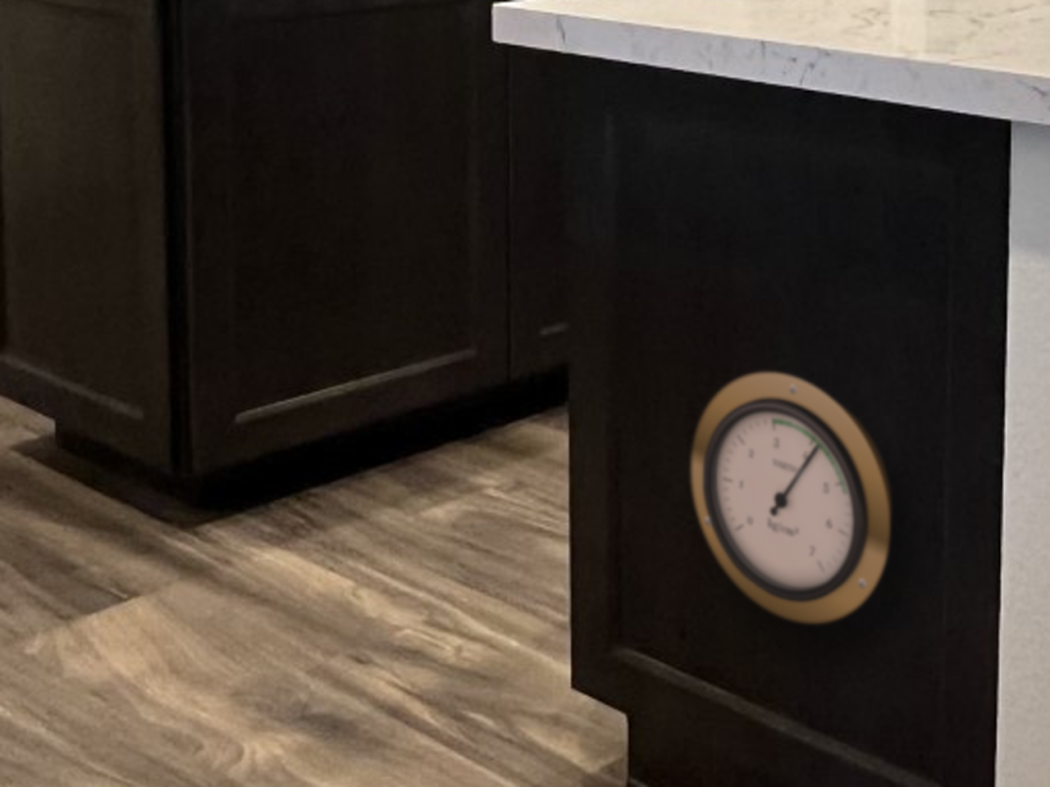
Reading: 4.2kg/cm²
